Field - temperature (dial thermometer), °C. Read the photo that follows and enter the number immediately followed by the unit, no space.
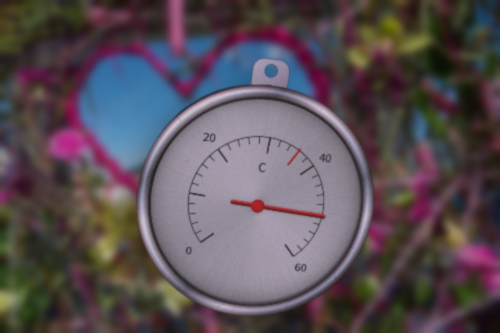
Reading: 50°C
